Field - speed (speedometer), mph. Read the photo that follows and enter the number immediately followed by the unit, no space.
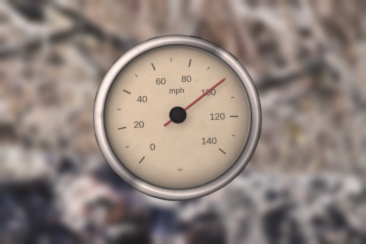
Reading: 100mph
